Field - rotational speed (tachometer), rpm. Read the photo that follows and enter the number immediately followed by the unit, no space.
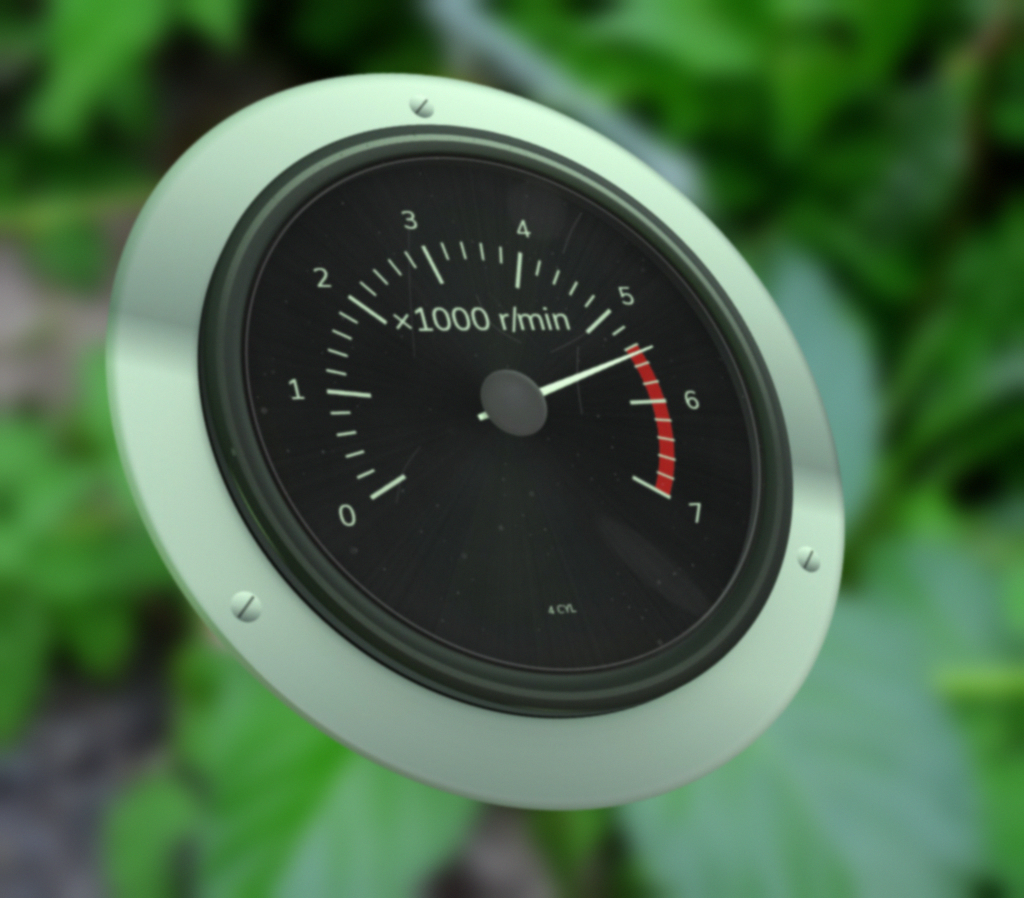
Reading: 5500rpm
